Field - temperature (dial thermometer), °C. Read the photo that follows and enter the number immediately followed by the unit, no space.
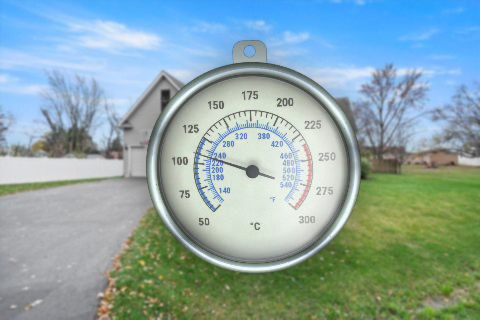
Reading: 110°C
